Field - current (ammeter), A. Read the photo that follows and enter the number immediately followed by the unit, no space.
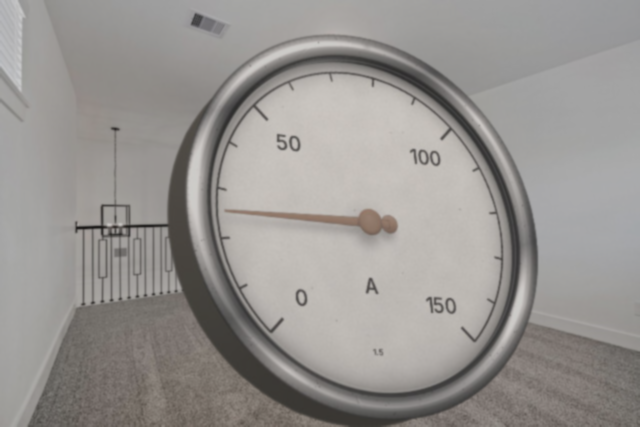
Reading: 25A
